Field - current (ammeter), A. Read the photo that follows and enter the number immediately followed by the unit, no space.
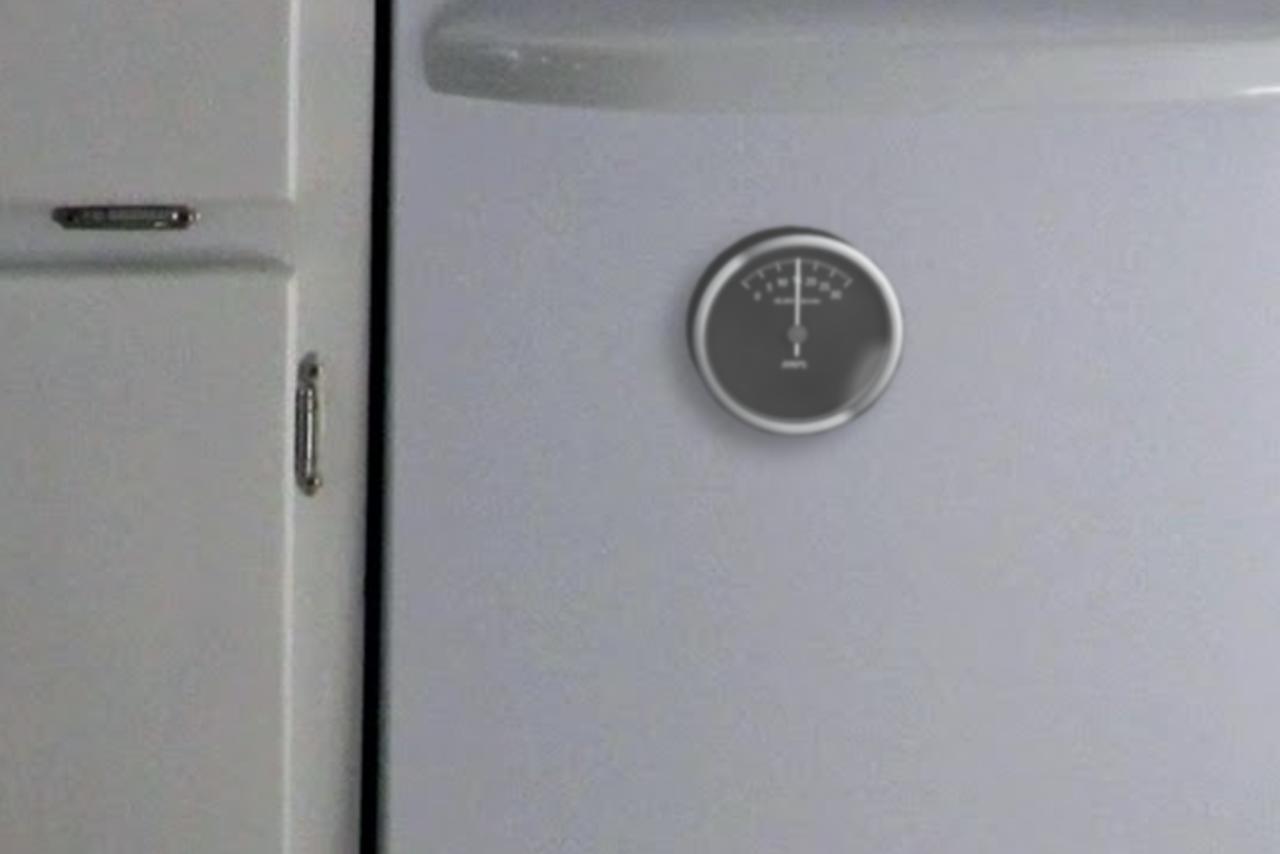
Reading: 15A
